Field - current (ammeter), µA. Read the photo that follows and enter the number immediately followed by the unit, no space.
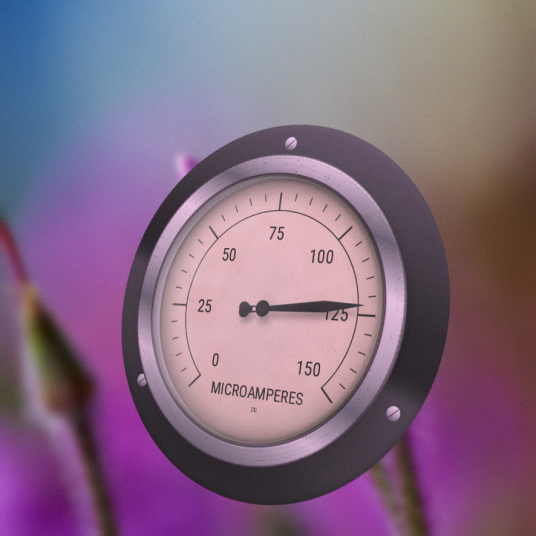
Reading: 122.5µA
